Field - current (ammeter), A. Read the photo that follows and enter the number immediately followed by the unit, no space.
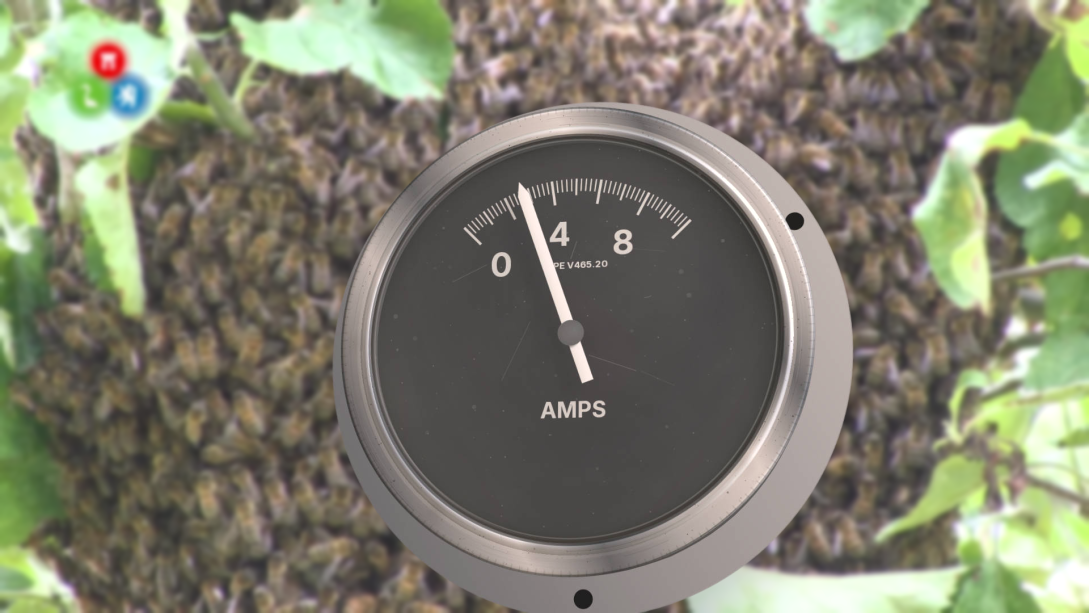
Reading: 2.8A
